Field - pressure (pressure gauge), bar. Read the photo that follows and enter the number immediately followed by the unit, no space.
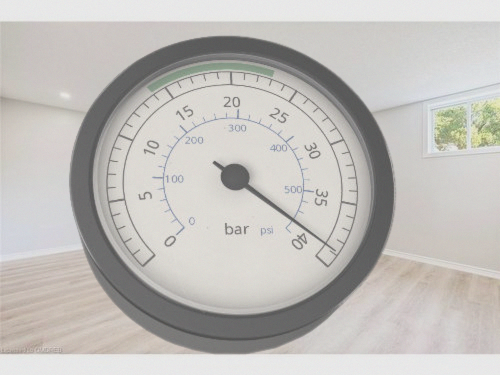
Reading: 39bar
